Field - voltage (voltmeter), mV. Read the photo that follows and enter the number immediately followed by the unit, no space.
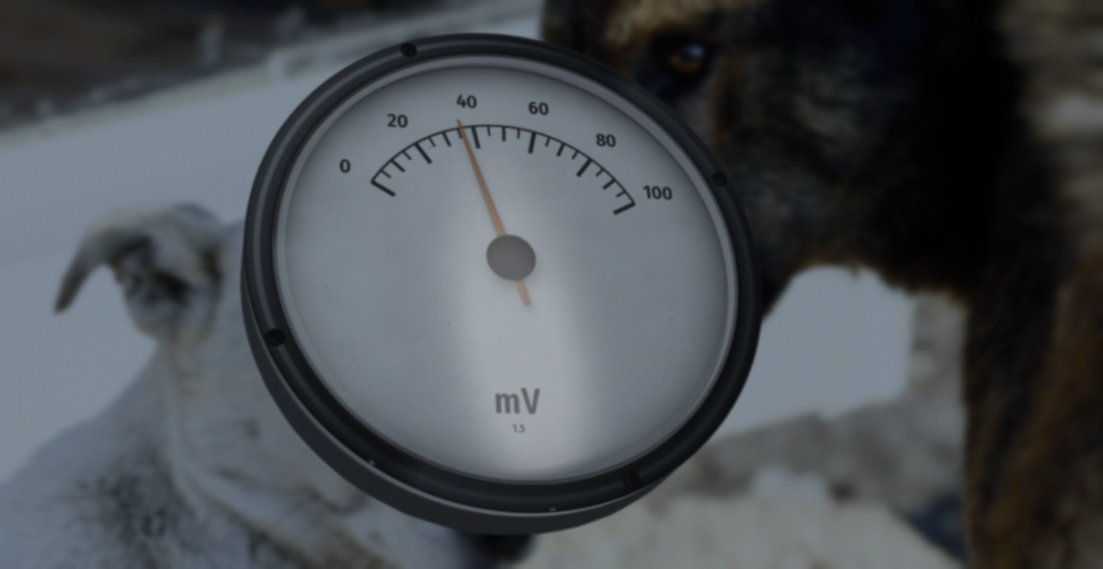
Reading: 35mV
